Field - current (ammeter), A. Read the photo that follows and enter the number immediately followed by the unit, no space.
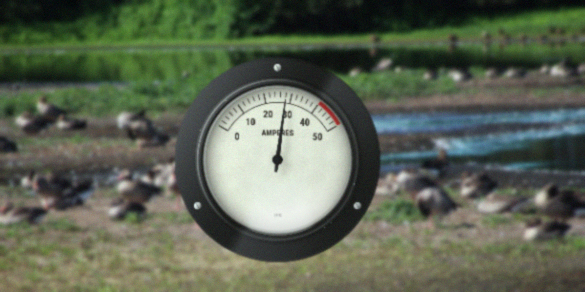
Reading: 28A
